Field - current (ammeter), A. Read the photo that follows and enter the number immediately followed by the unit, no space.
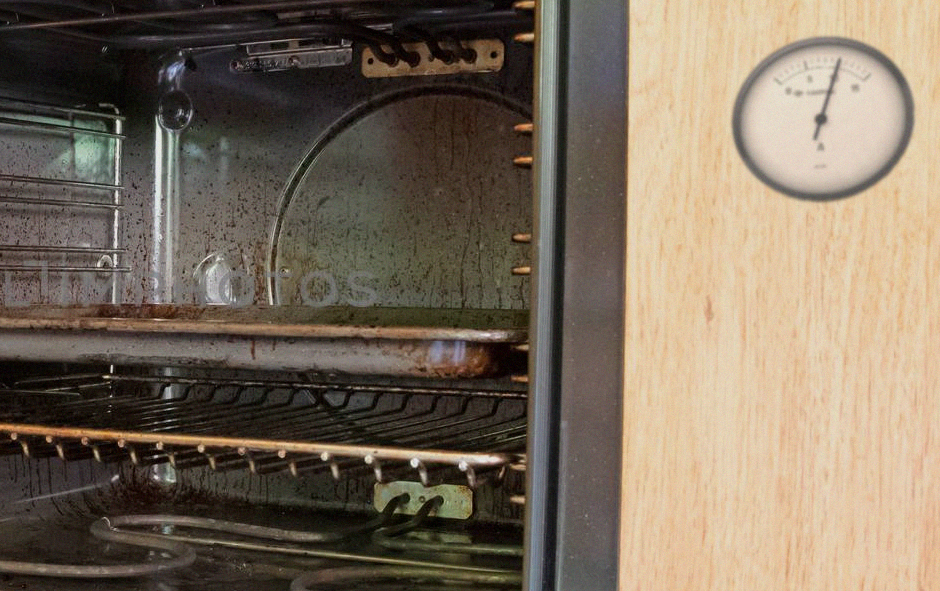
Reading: 10A
